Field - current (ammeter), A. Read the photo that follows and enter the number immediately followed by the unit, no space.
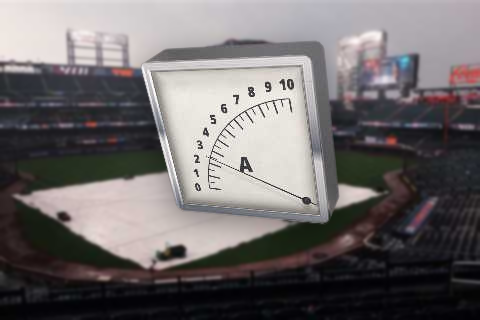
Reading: 2.5A
